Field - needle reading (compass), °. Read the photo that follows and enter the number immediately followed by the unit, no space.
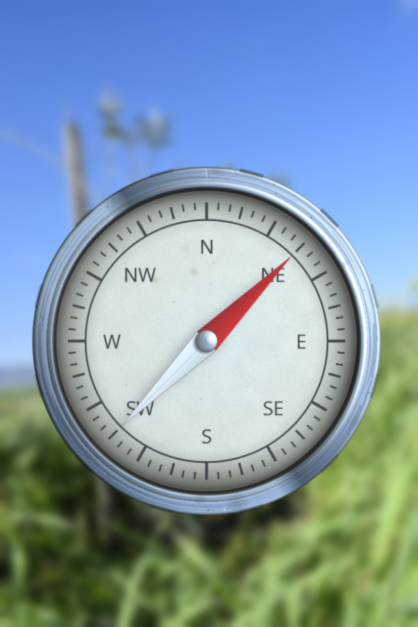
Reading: 45°
